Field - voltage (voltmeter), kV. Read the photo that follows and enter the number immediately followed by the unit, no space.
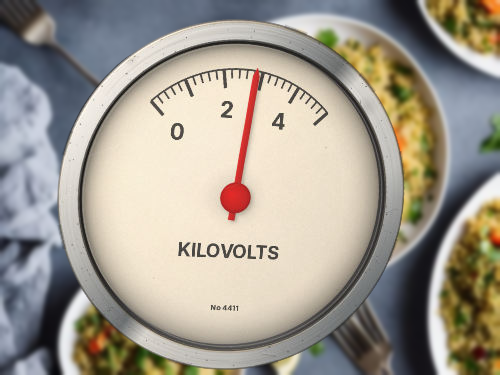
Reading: 2.8kV
